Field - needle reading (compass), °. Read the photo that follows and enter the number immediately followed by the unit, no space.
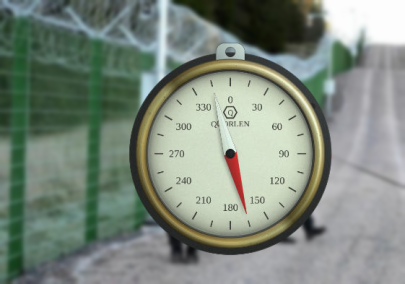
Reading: 165°
